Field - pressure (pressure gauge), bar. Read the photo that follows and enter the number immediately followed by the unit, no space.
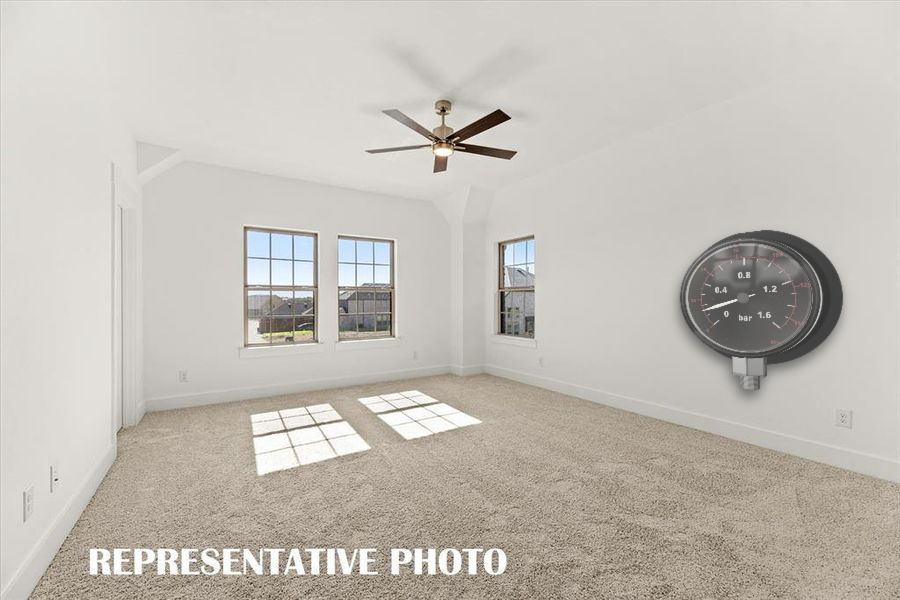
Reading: 0.15bar
